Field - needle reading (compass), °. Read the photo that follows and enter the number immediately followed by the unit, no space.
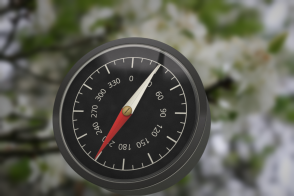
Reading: 210°
